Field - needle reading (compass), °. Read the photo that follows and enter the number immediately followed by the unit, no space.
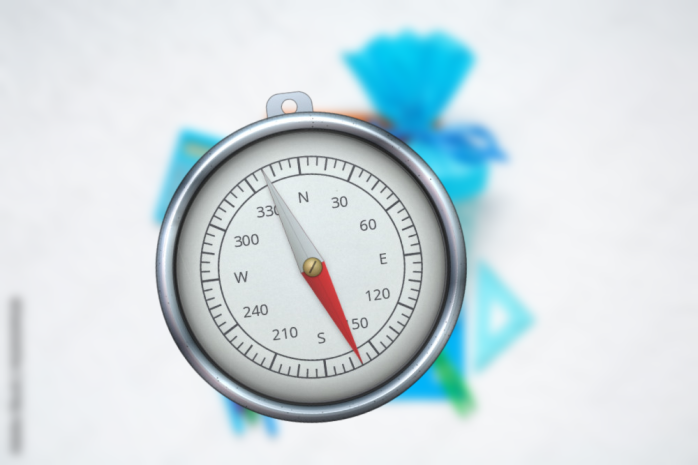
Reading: 160°
